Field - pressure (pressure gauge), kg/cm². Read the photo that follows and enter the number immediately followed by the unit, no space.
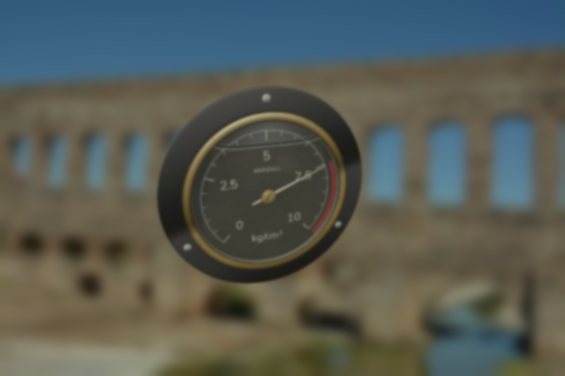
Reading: 7.5kg/cm²
